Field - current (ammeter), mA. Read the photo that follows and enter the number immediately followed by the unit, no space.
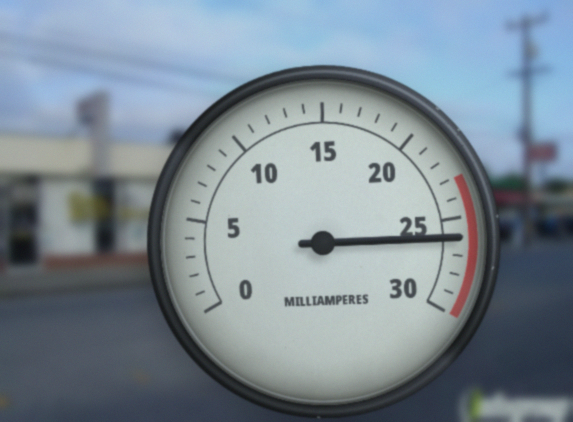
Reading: 26mA
